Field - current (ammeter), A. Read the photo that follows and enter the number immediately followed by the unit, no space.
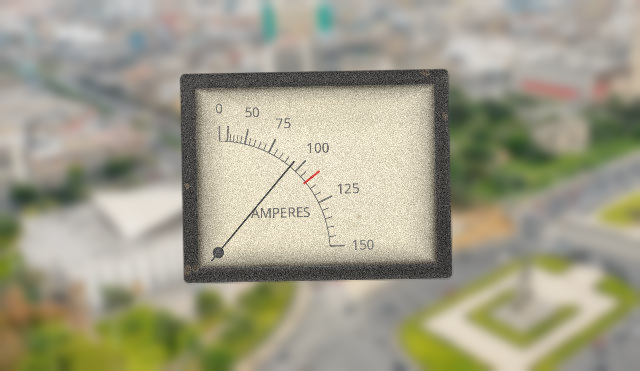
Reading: 95A
